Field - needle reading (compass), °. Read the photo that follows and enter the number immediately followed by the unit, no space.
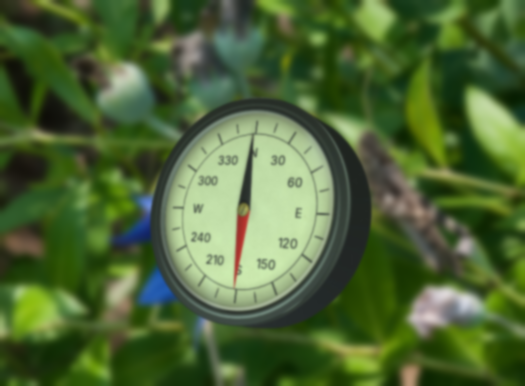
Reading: 180°
